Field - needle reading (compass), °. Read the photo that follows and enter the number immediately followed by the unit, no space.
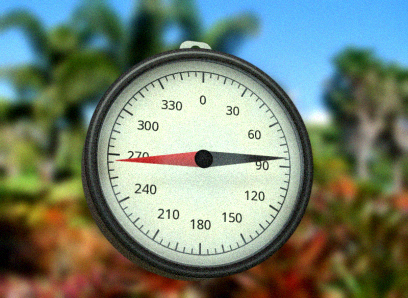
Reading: 265°
